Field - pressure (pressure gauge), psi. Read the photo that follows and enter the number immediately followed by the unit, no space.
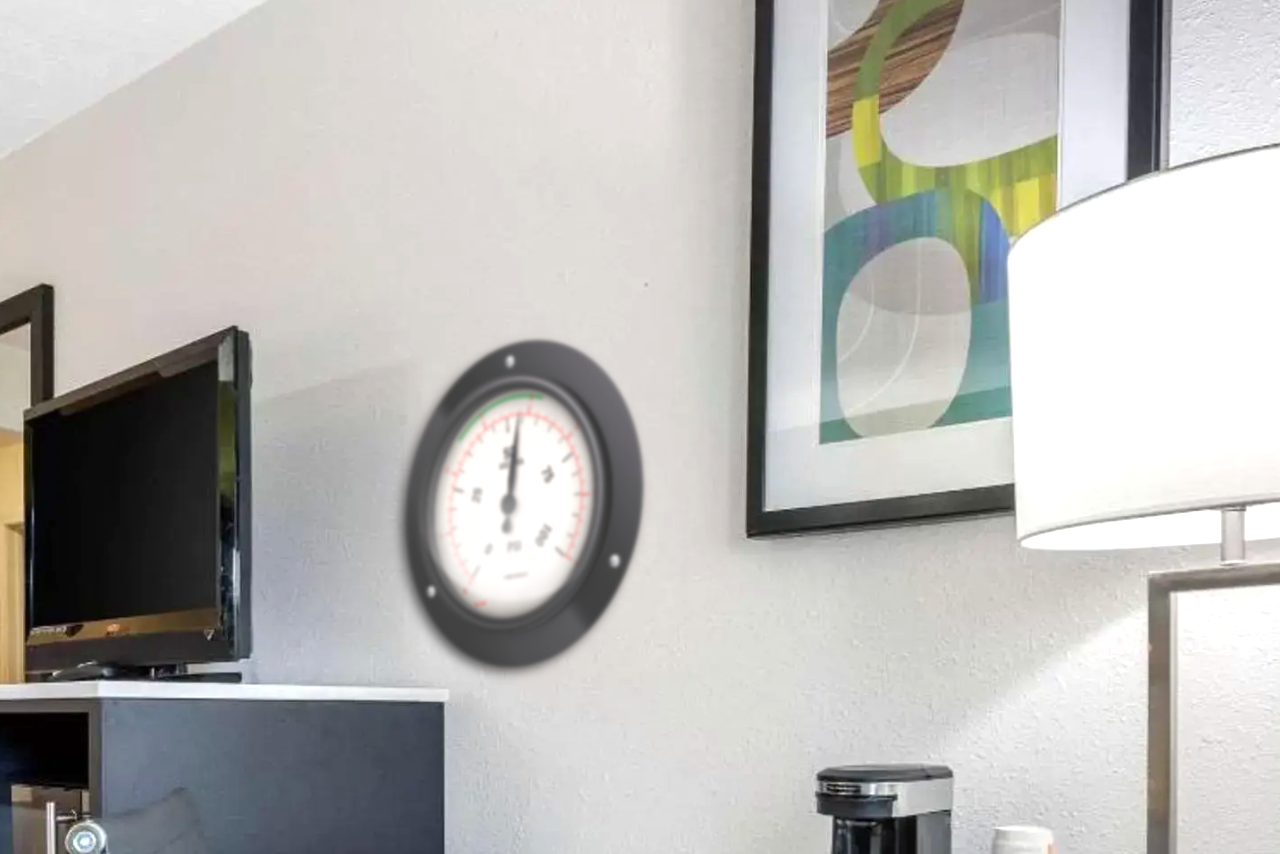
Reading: 55psi
